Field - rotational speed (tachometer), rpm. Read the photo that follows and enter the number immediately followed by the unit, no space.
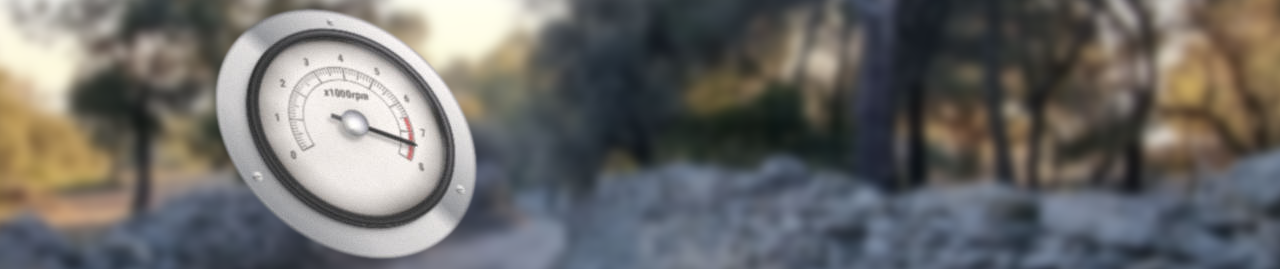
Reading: 7500rpm
